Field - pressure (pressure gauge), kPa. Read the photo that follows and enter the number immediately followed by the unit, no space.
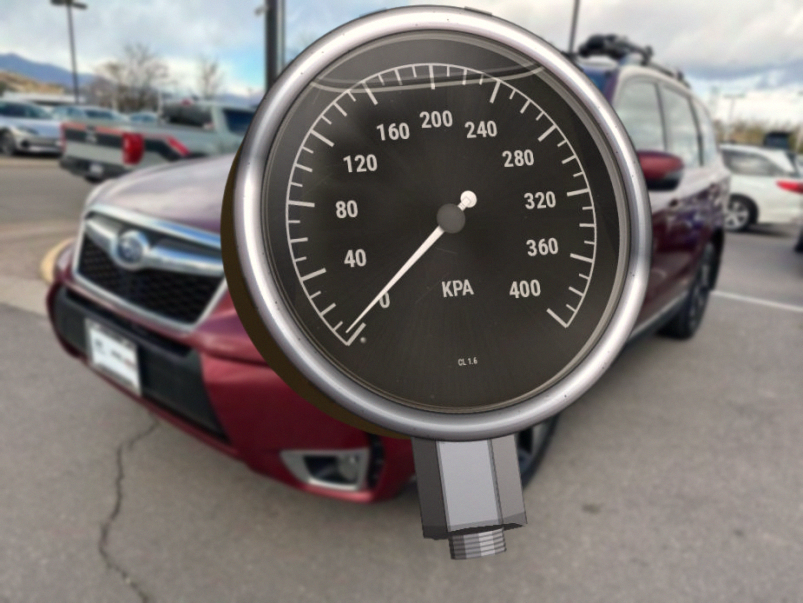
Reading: 5kPa
